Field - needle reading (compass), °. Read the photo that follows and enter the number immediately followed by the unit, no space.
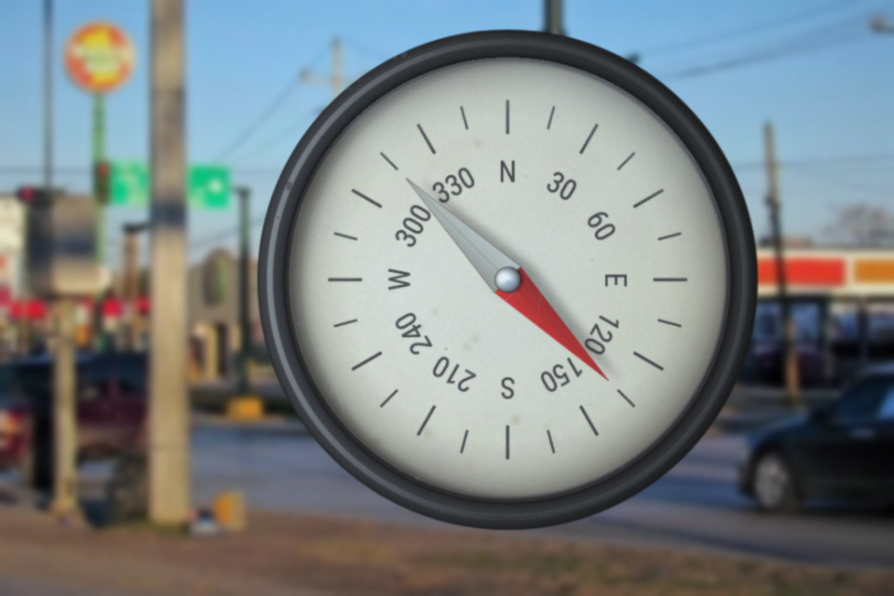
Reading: 135°
